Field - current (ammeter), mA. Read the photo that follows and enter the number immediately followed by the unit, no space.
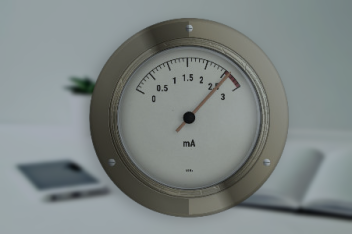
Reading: 2.6mA
